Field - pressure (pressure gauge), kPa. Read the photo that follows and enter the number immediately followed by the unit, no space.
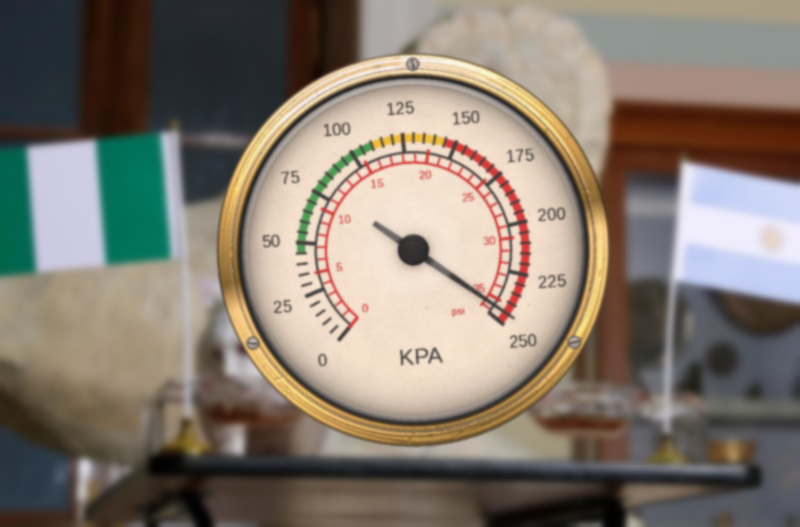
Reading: 245kPa
